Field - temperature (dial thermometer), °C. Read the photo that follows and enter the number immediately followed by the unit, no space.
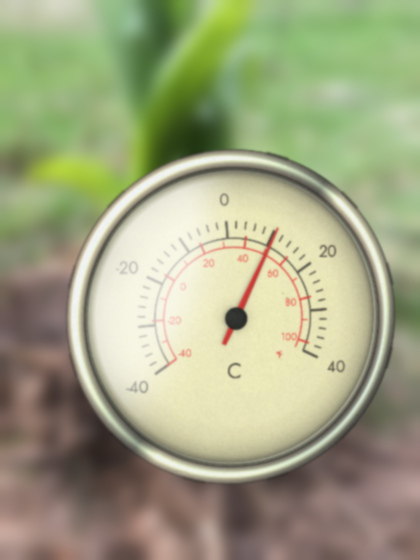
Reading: 10°C
